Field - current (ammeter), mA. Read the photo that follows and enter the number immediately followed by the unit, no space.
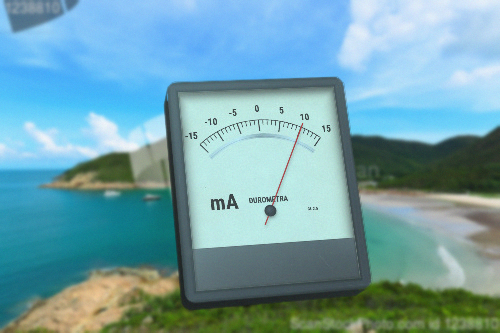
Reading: 10mA
